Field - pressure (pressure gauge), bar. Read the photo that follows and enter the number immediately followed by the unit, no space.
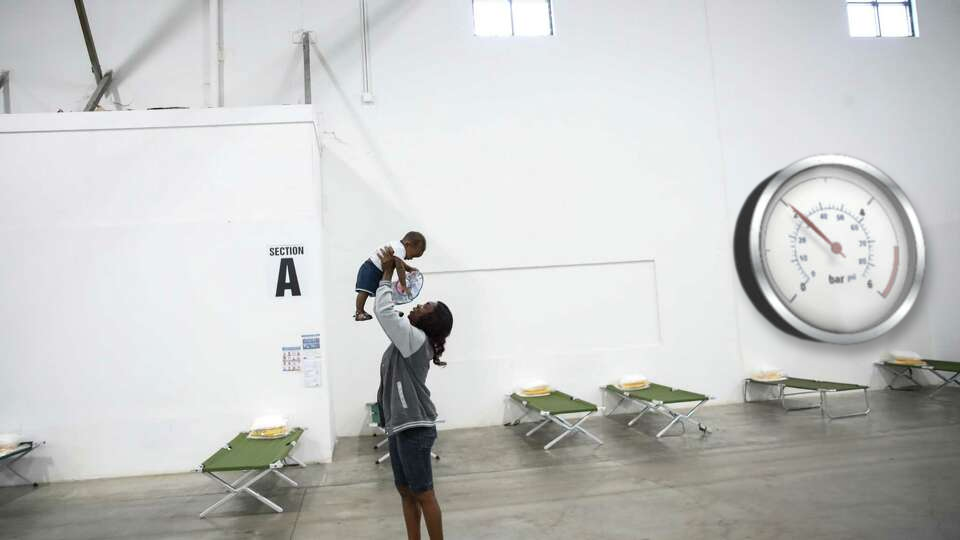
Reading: 2bar
